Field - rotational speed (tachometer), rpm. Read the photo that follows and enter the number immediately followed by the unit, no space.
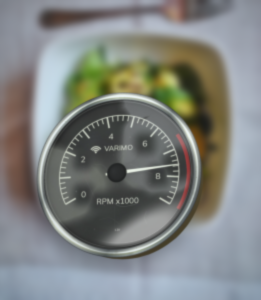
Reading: 7600rpm
